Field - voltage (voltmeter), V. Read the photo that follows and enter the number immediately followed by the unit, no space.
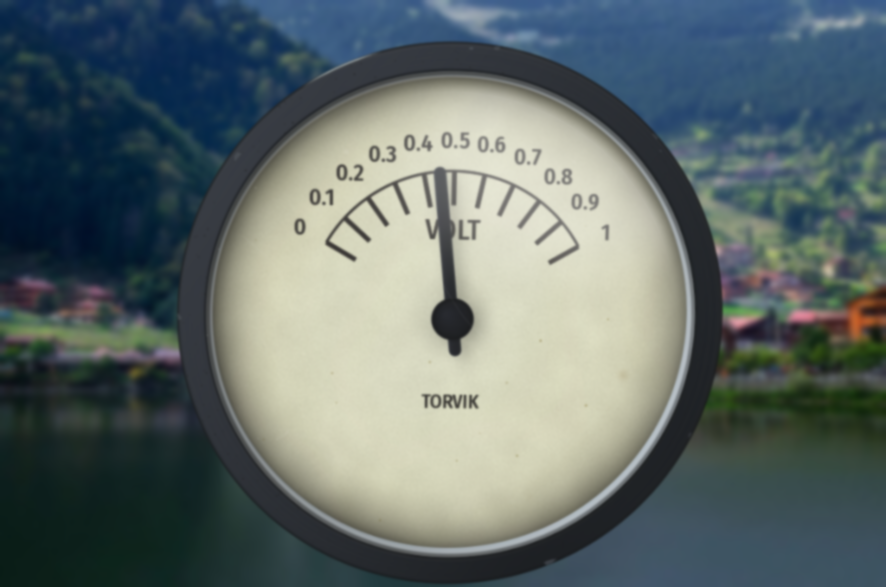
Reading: 0.45V
